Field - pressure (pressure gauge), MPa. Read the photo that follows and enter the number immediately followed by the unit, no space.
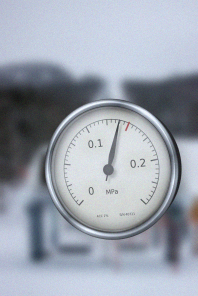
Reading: 0.14MPa
